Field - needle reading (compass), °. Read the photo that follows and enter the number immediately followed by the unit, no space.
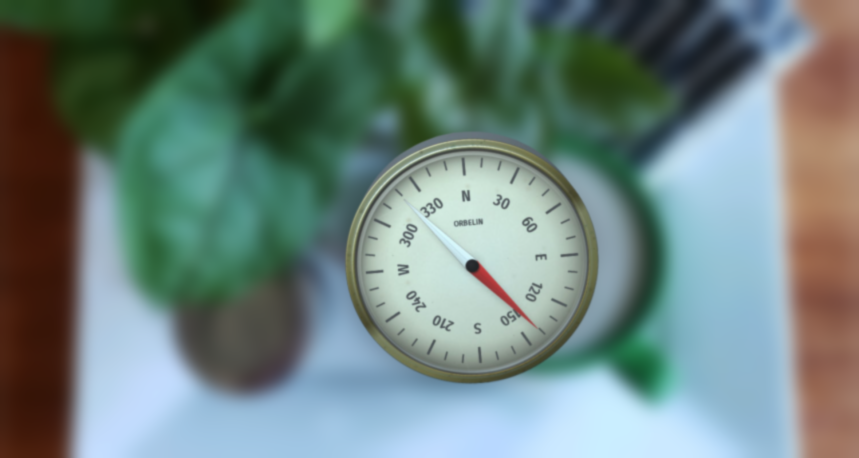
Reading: 140°
